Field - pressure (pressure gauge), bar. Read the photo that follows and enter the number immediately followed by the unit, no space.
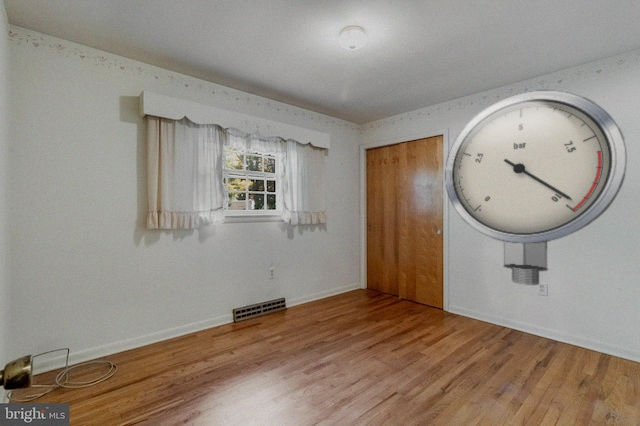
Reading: 9.75bar
